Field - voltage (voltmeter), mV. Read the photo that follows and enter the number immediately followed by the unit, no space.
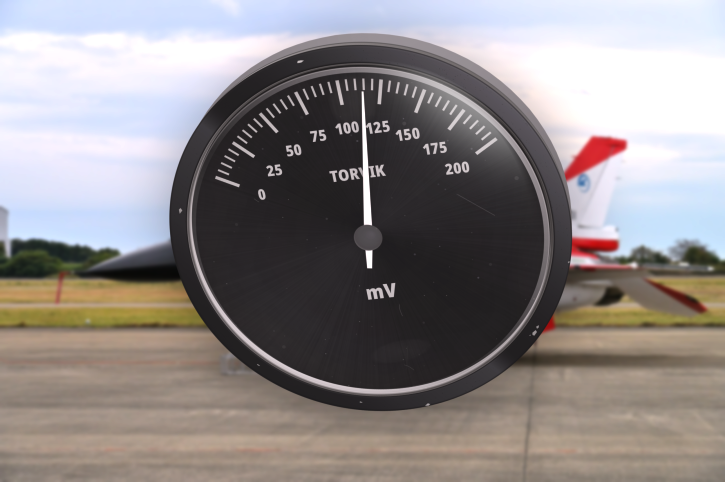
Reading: 115mV
